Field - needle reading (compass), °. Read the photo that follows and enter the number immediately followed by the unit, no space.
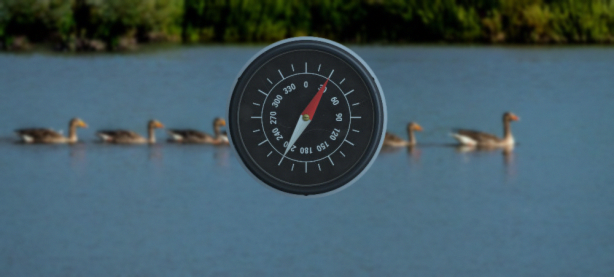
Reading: 30°
